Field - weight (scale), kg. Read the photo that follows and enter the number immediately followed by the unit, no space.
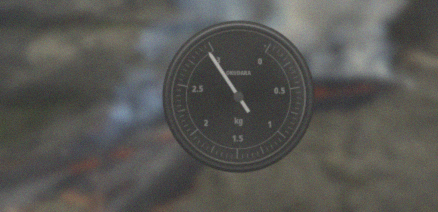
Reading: 2.95kg
